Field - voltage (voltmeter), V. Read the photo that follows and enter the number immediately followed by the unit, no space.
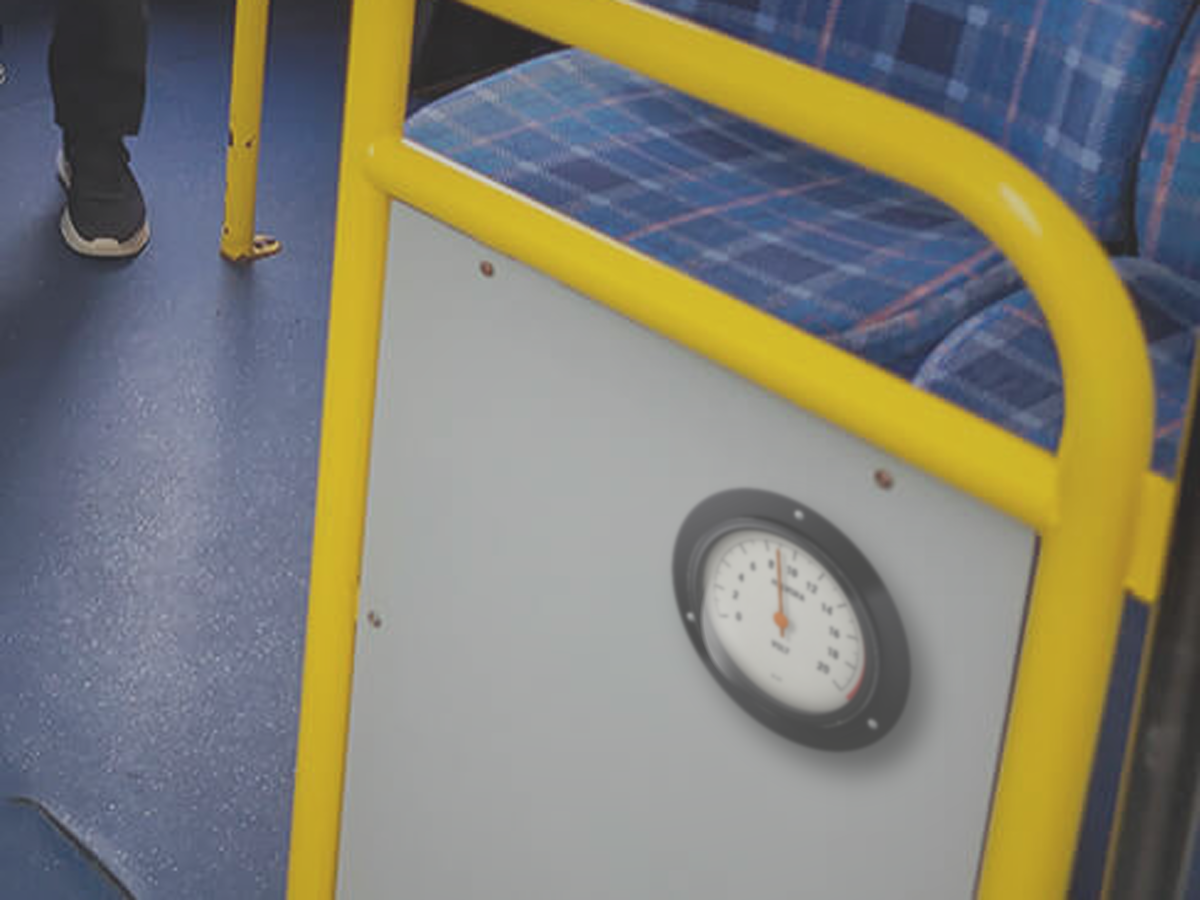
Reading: 9V
